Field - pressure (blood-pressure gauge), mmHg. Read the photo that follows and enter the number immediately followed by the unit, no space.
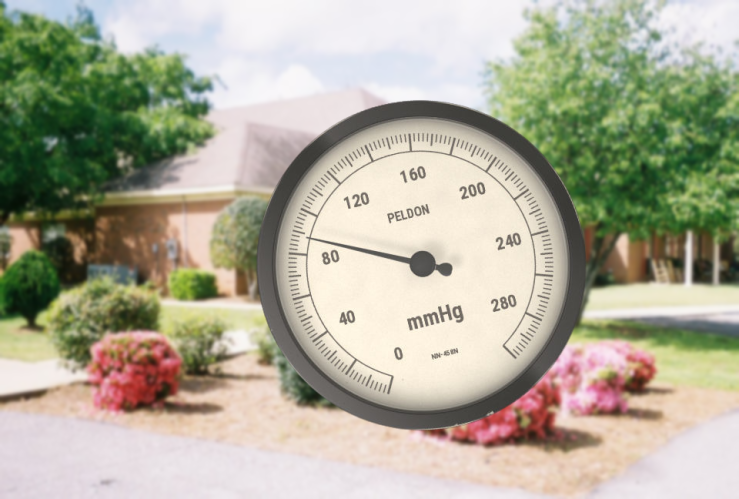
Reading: 88mmHg
